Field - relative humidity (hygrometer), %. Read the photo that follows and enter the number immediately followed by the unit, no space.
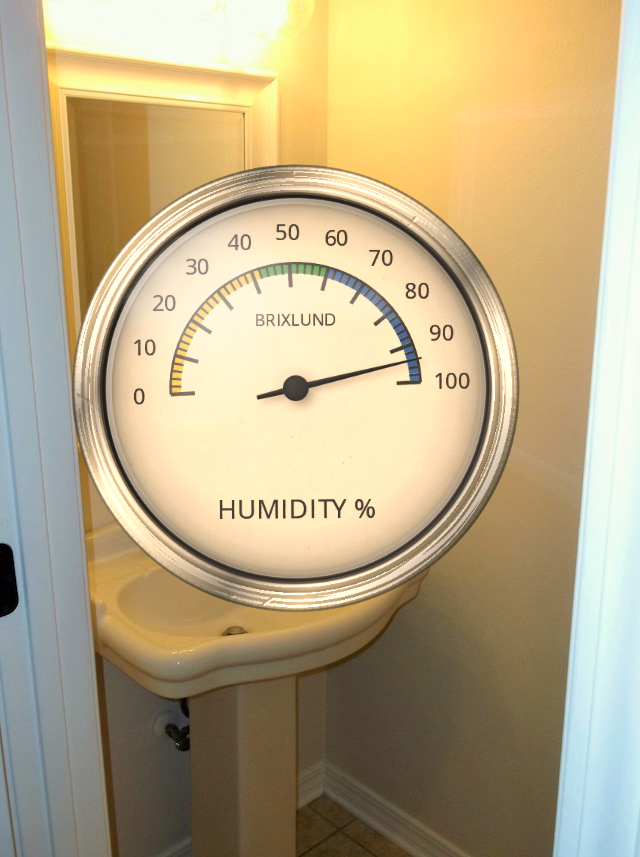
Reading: 94%
